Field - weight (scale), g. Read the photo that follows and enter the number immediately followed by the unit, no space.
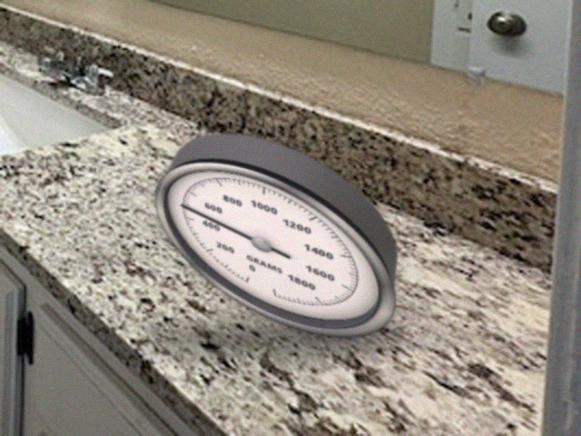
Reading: 500g
